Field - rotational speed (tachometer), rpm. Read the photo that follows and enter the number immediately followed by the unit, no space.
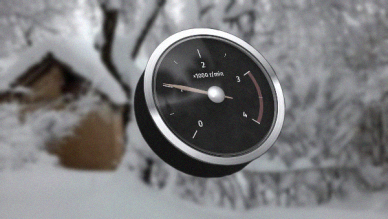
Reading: 1000rpm
